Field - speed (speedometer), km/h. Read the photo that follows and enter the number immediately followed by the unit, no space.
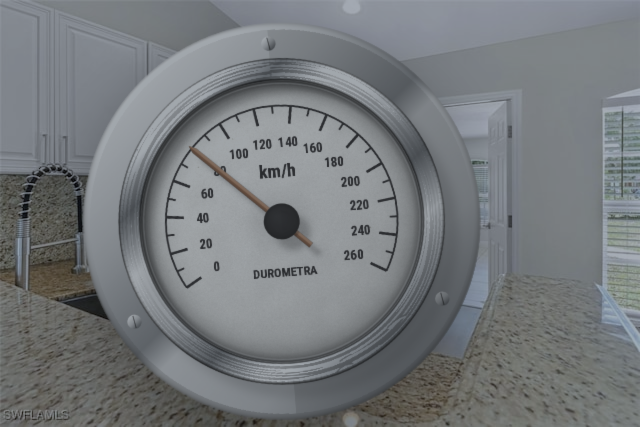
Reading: 80km/h
